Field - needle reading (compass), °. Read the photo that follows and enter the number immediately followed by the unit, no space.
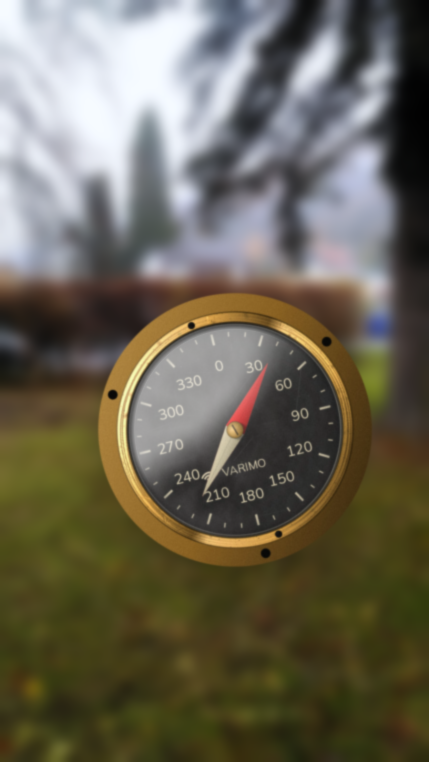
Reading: 40°
